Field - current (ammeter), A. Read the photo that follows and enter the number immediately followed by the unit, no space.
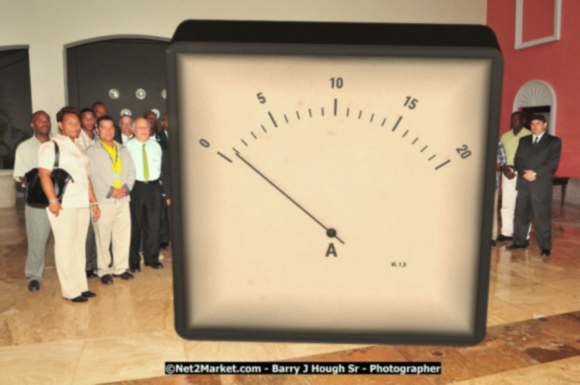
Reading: 1A
